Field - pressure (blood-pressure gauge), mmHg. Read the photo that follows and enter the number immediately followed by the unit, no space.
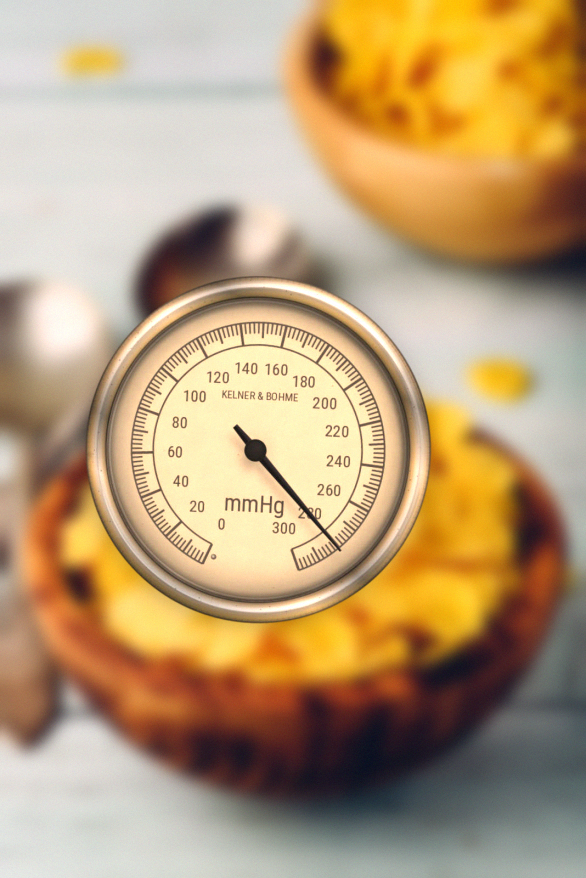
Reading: 280mmHg
